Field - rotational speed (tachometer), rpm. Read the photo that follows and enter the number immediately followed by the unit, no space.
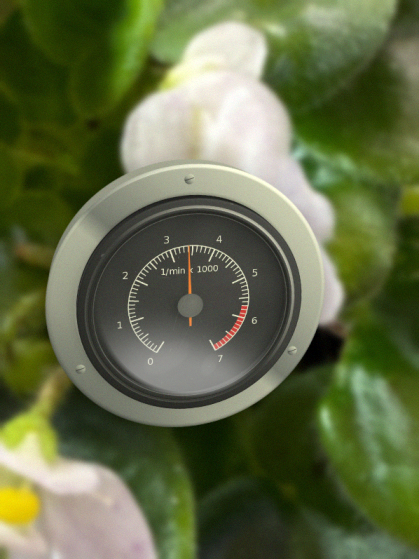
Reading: 3400rpm
